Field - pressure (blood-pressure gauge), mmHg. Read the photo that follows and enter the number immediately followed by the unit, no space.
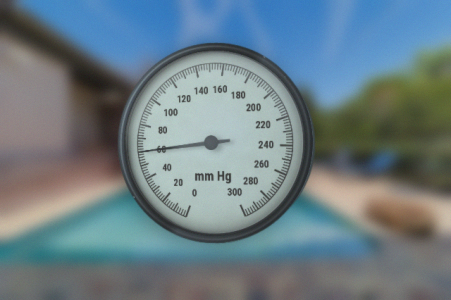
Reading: 60mmHg
